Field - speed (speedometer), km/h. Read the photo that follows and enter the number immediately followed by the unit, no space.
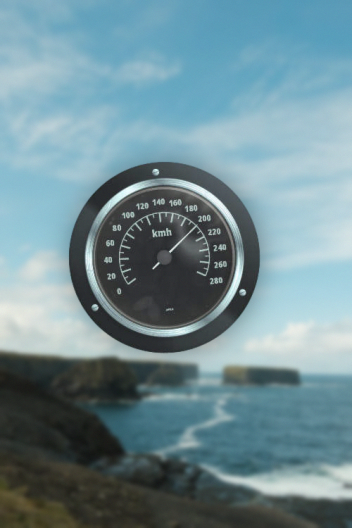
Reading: 200km/h
